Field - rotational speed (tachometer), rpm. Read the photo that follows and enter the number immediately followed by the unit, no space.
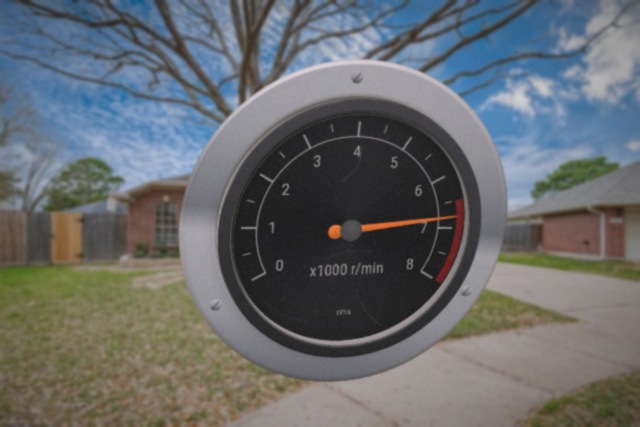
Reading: 6750rpm
